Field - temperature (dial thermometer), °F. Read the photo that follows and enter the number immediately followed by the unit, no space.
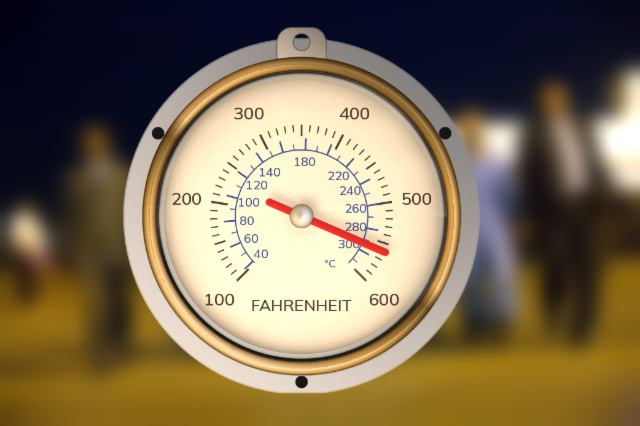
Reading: 560°F
